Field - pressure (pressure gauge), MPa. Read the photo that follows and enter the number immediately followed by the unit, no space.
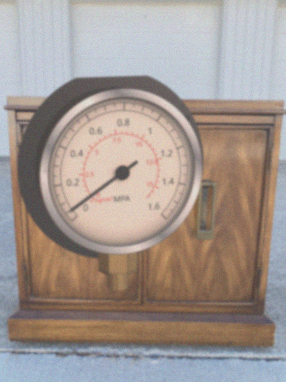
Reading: 0.05MPa
